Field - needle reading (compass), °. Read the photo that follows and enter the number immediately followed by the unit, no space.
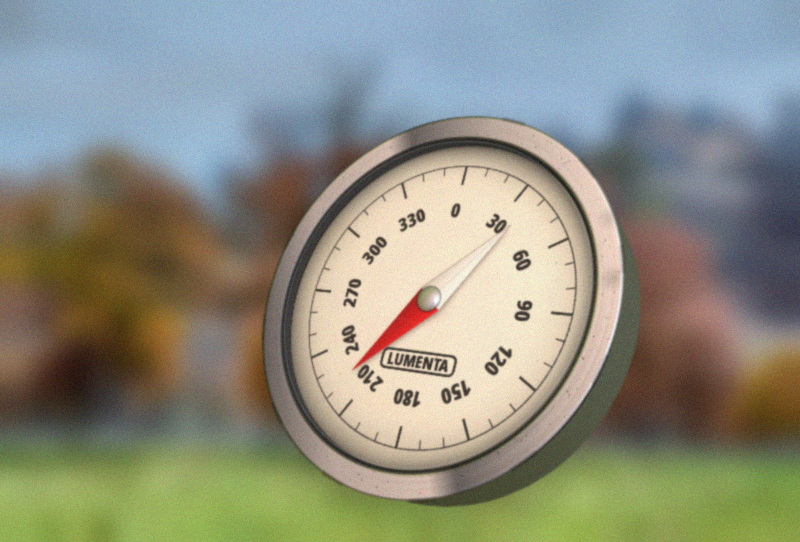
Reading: 220°
